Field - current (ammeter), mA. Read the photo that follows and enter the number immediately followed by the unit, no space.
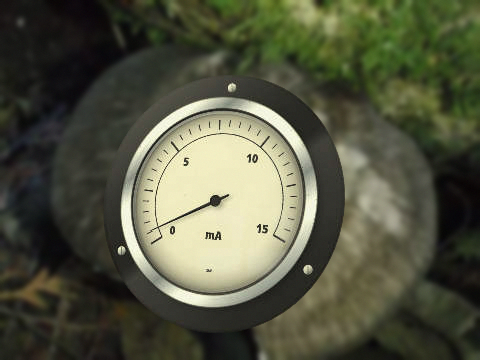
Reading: 0.5mA
